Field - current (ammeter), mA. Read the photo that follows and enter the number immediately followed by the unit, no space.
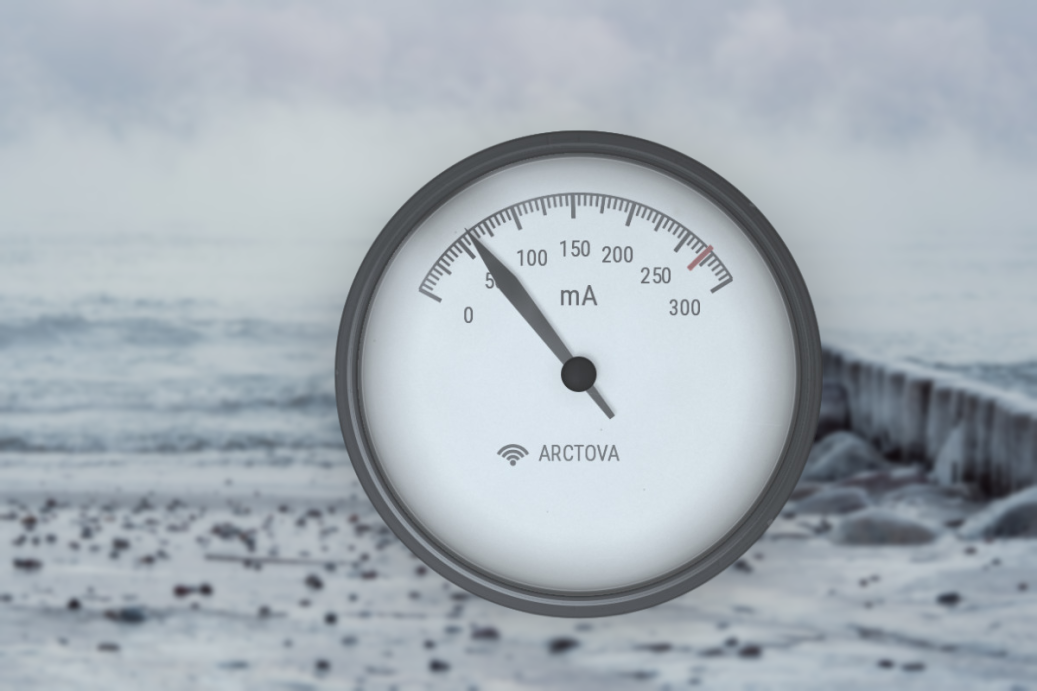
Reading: 60mA
